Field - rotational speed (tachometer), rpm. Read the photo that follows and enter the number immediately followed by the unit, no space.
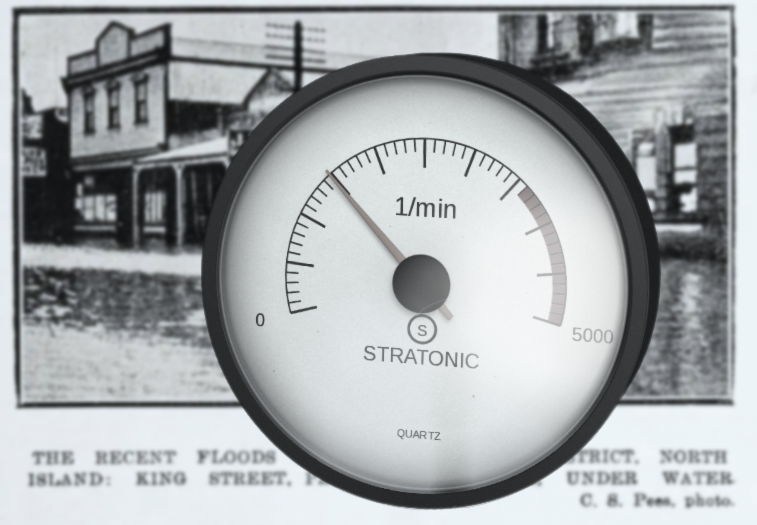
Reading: 1500rpm
